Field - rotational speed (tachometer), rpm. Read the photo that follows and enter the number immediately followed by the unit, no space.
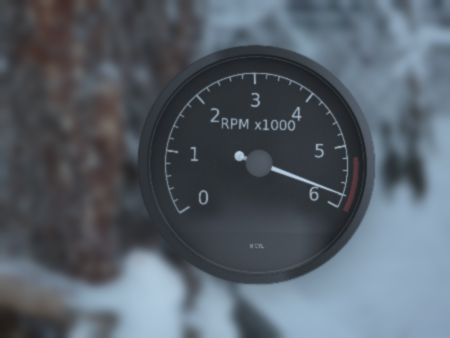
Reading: 5800rpm
